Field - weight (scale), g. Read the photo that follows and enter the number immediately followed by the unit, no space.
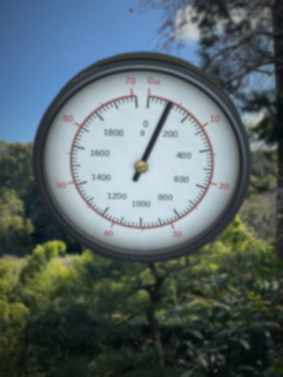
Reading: 100g
